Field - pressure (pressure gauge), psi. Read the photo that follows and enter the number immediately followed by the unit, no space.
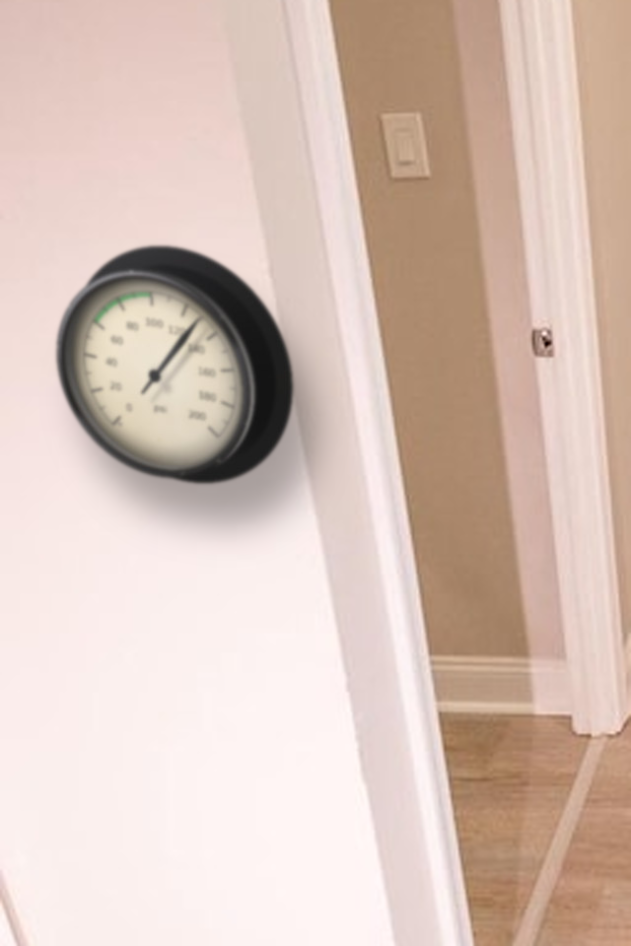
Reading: 130psi
